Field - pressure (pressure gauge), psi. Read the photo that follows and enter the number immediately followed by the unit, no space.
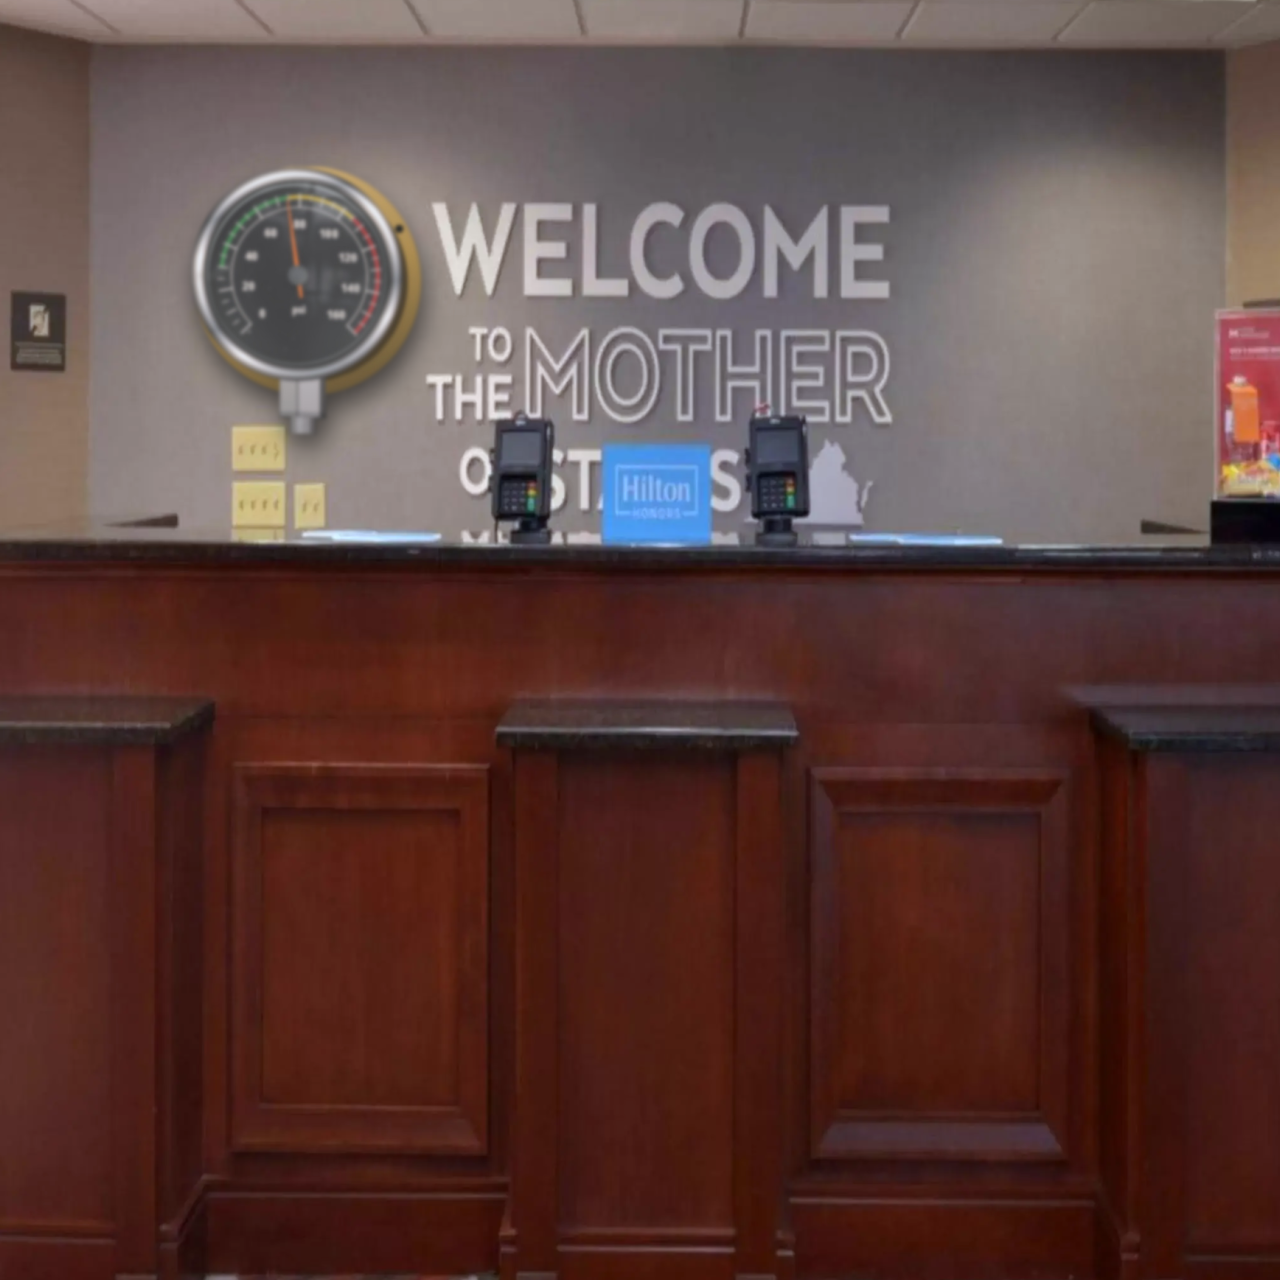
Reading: 75psi
